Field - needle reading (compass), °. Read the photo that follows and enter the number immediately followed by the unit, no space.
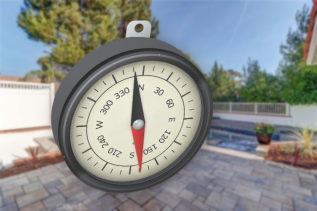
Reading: 170°
